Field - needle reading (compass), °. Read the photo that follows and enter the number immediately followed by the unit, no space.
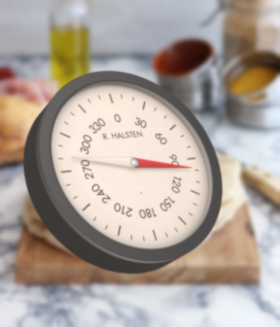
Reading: 100°
